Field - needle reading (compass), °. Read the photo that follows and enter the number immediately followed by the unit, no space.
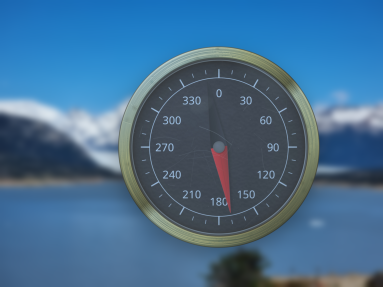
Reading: 170°
